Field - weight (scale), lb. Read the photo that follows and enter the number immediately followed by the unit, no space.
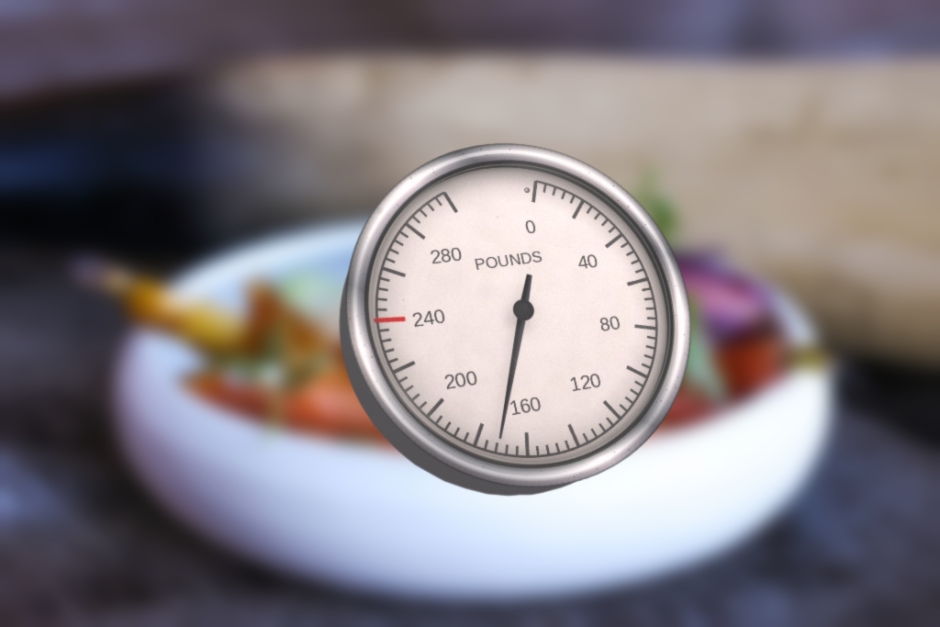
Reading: 172lb
